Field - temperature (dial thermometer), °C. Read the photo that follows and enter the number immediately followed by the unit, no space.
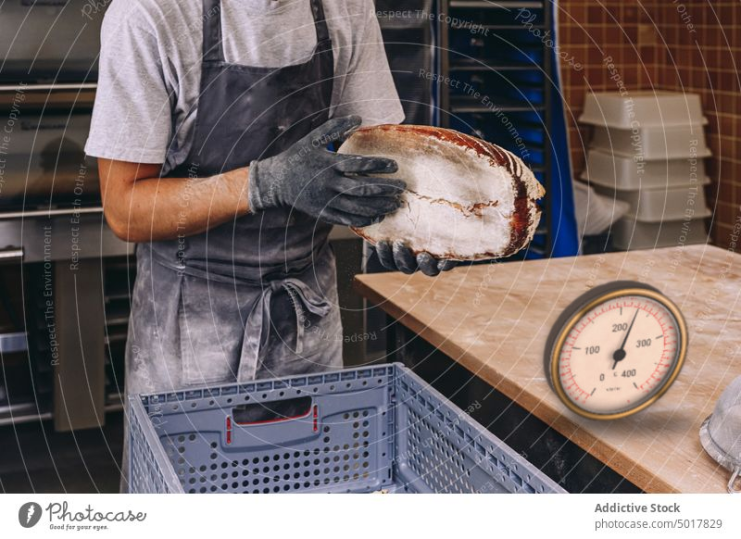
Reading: 225°C
